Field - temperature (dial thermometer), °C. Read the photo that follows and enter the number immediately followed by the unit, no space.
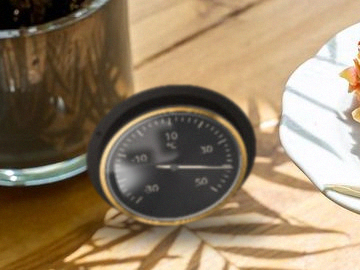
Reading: 40°C
